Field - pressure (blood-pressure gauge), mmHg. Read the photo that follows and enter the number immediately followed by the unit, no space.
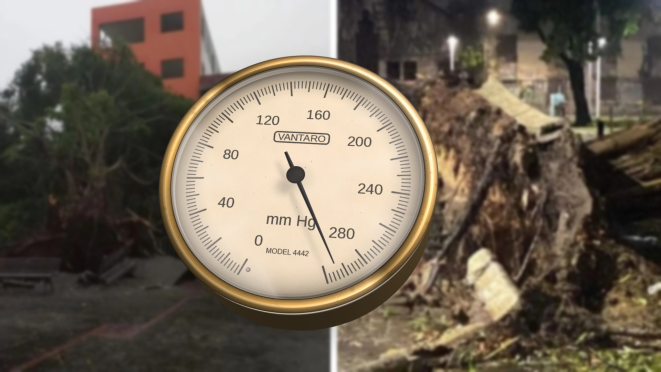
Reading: 294mmHg
